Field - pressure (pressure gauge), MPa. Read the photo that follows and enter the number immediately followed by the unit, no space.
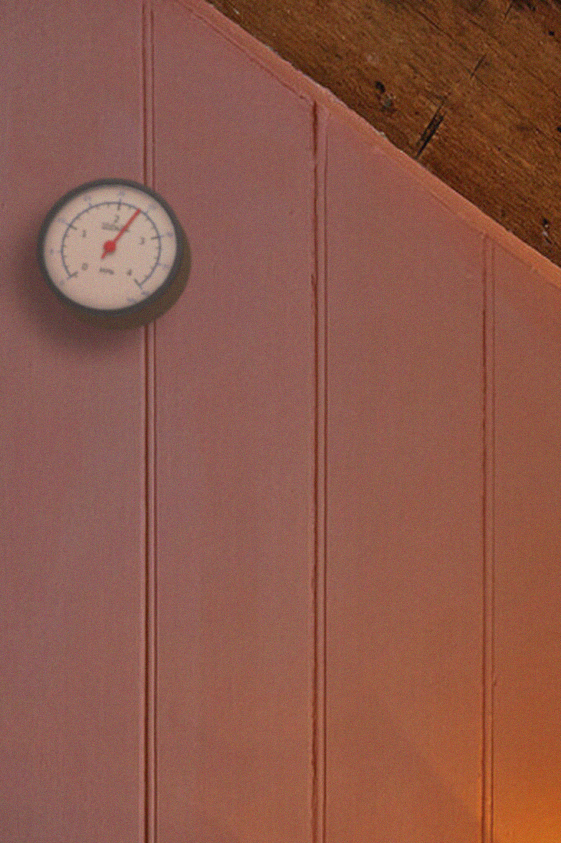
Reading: 2.4MPa
